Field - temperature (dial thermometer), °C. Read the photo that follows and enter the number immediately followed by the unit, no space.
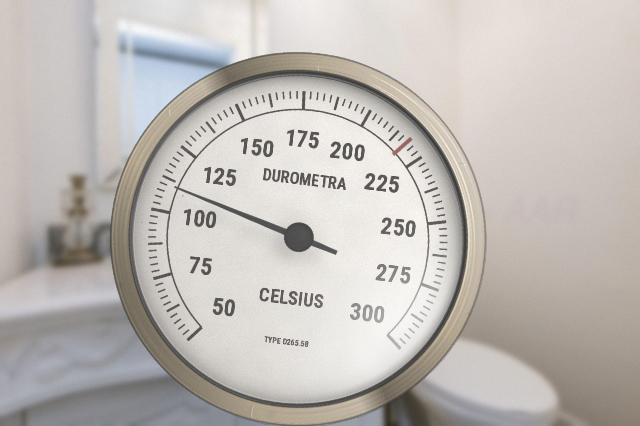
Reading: 110°C
